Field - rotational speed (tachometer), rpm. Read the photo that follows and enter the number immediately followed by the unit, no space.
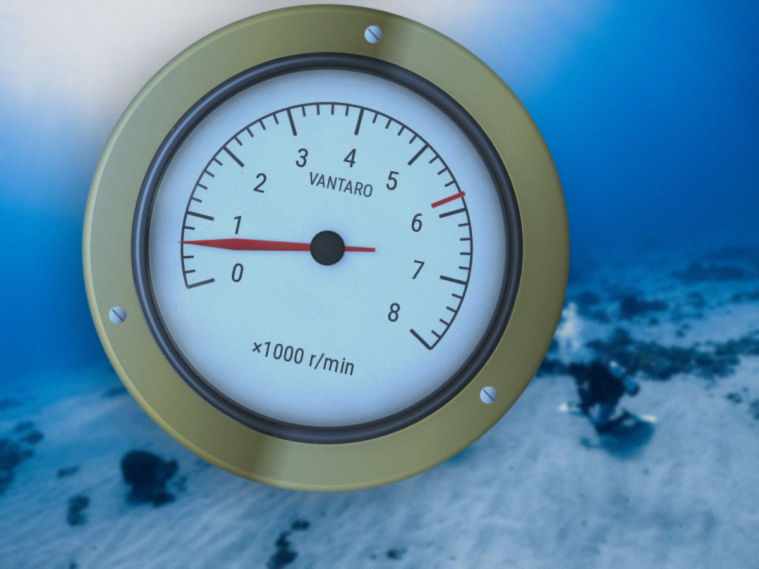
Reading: 600rpm
